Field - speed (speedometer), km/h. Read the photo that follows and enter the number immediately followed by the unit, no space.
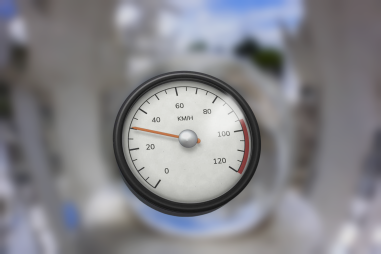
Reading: 30km/h
